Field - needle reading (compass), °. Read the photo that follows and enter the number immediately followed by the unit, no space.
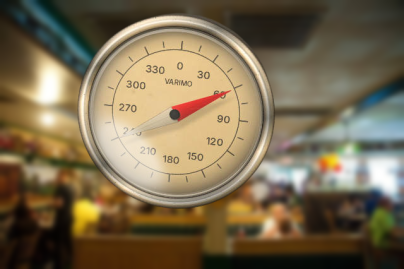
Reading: 60°
